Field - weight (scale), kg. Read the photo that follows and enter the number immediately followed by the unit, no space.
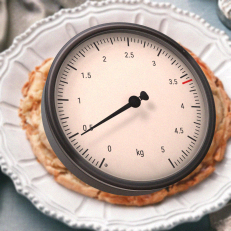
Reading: 0.45kg
